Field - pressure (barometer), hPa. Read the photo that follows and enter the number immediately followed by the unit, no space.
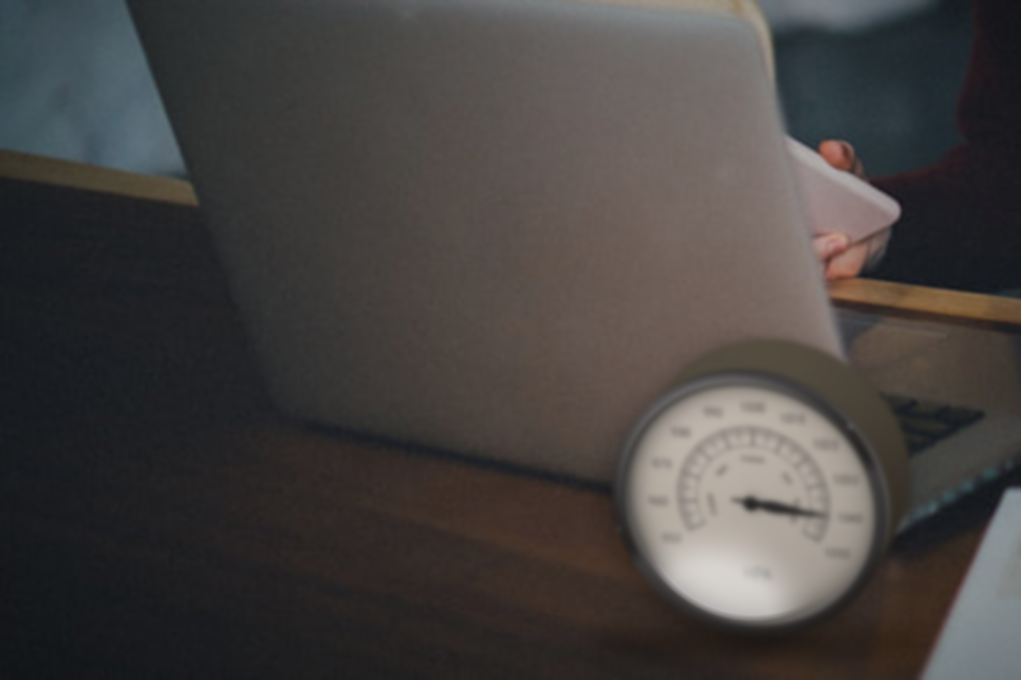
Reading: 1040hPa
